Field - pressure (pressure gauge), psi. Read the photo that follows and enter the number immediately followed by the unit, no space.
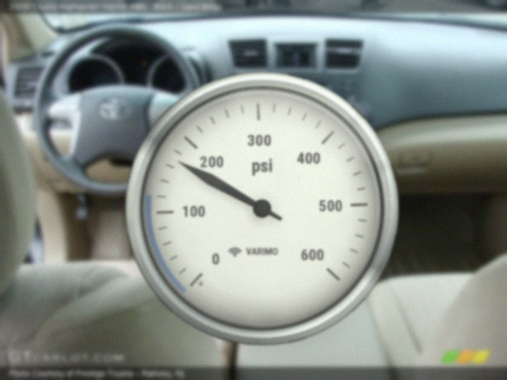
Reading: 170psi
